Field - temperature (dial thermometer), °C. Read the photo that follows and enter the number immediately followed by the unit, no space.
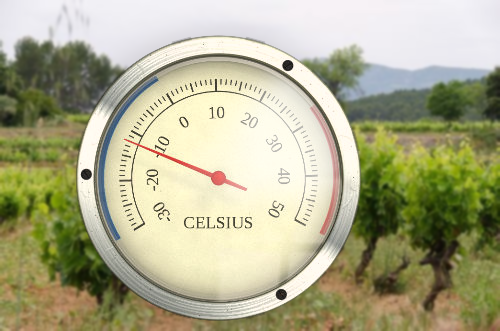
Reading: -12°C
